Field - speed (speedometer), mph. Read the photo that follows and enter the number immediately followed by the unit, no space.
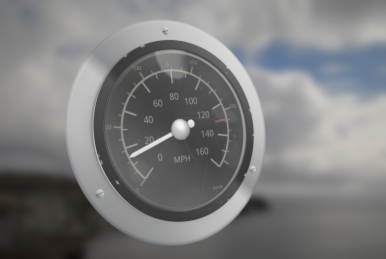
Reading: 15mph
